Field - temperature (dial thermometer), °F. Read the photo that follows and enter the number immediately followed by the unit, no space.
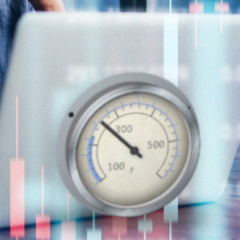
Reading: 260°F
